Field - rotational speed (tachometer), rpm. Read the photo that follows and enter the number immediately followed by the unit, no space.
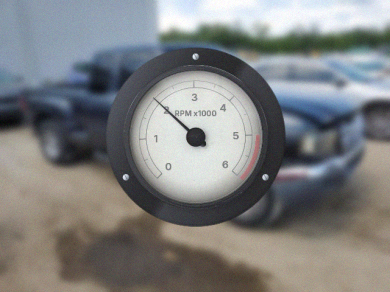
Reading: 2000rpm
